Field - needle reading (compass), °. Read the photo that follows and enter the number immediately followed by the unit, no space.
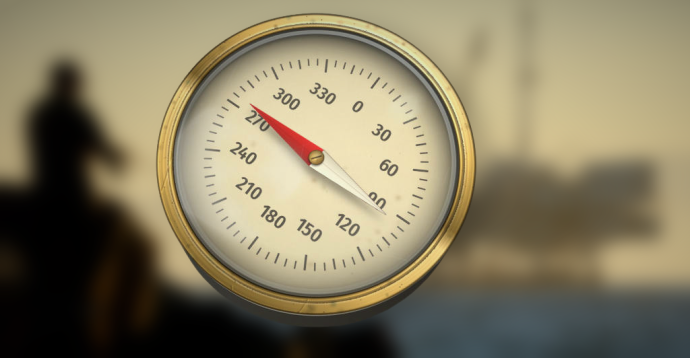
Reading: 275°
